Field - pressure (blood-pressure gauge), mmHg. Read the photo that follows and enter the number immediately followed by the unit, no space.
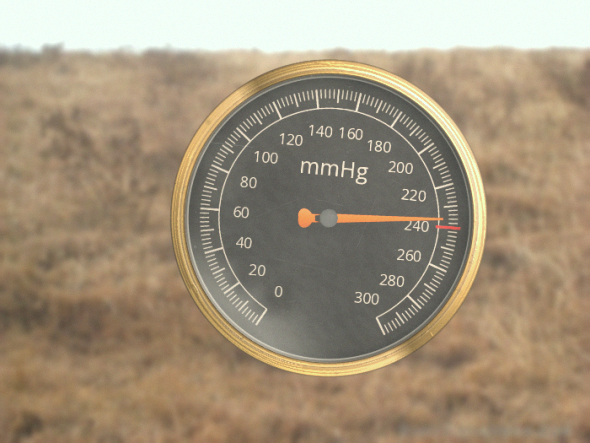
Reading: 236mmHg
